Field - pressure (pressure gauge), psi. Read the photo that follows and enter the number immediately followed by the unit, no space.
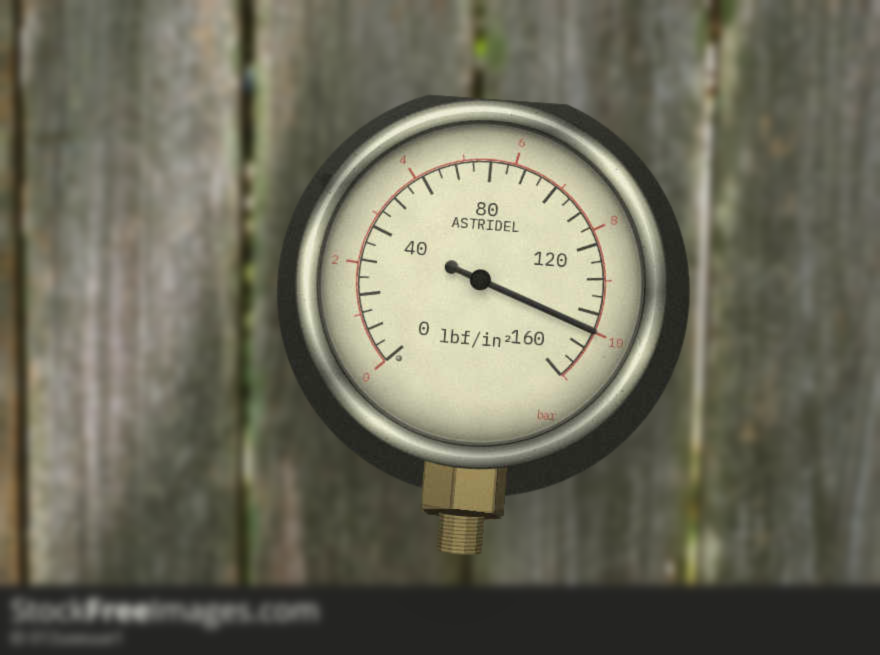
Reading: 145psi
